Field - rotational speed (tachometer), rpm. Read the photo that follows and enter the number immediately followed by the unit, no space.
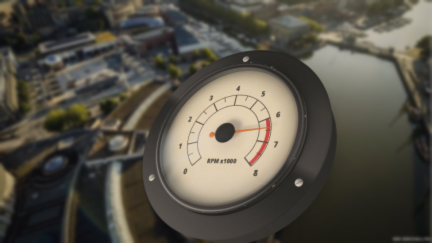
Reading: 6500rpm
